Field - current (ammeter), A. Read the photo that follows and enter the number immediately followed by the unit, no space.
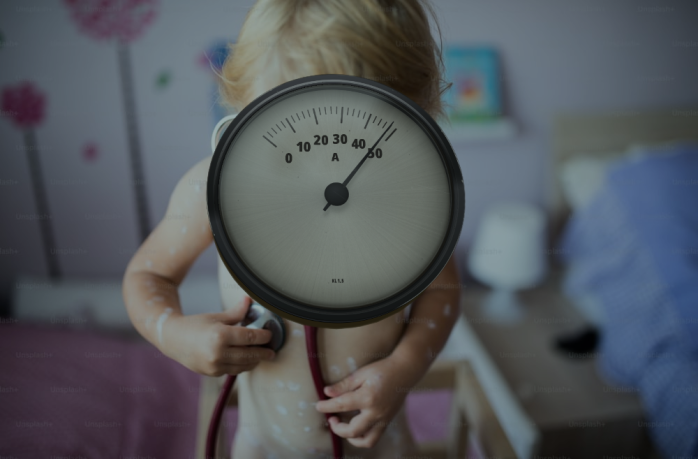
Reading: 48A
